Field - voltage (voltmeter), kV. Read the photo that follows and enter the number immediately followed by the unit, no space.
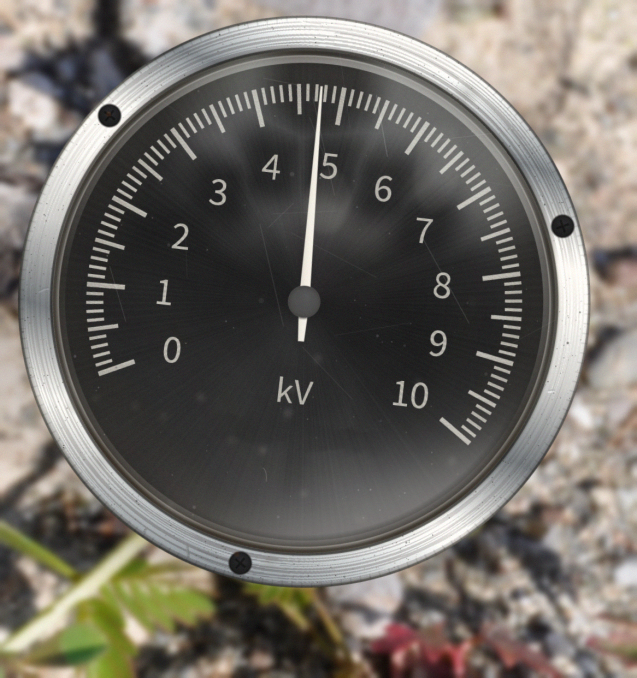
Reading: 4.75kV
